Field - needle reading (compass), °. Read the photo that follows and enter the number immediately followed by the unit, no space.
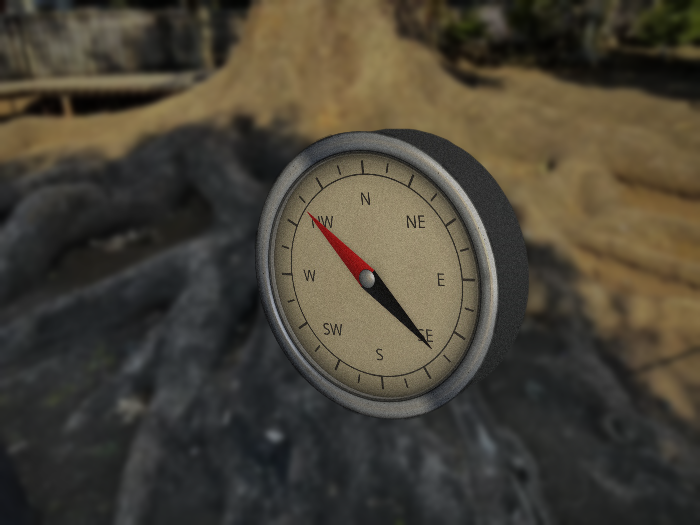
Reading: 315°
